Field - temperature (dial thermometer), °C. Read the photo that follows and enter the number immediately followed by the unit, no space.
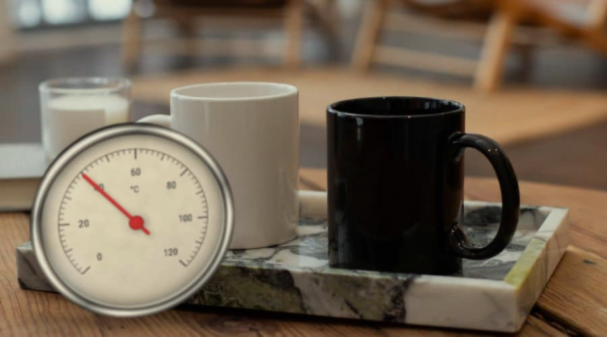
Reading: 40°C
